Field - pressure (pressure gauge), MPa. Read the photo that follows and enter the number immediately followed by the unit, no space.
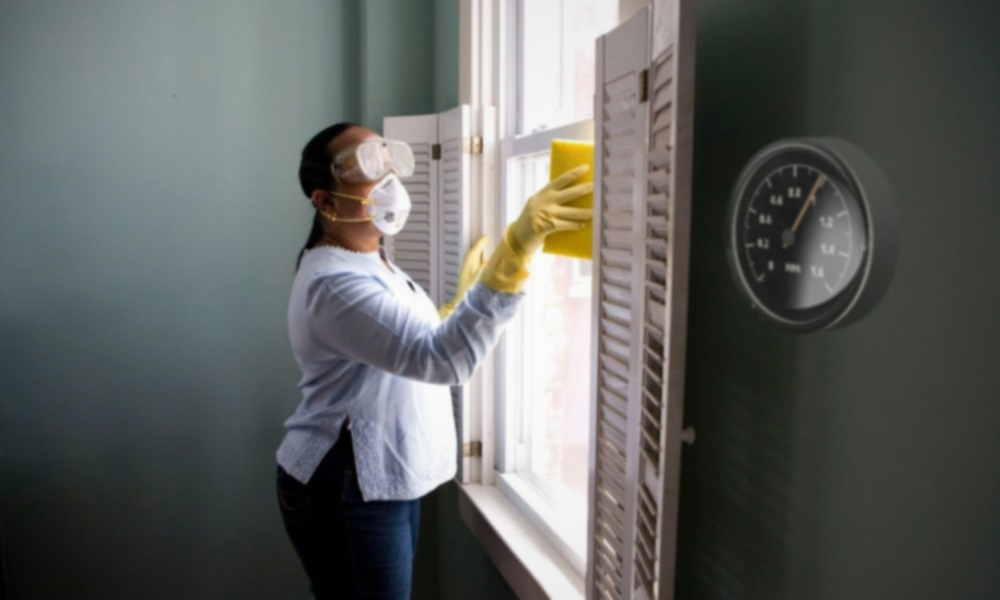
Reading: 1MPa
